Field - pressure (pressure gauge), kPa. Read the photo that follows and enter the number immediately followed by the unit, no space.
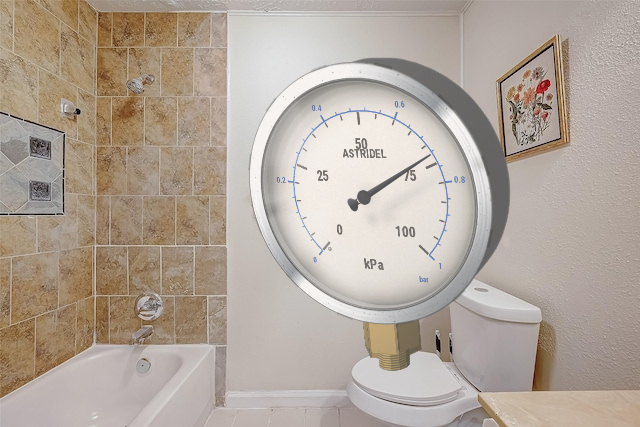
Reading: 72.5kPa
